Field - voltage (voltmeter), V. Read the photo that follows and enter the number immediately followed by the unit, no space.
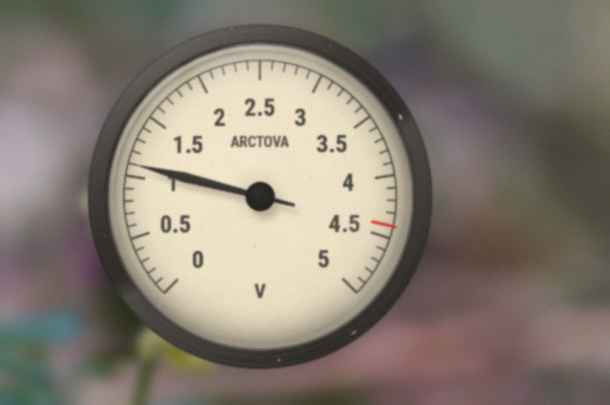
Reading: 1.1V
